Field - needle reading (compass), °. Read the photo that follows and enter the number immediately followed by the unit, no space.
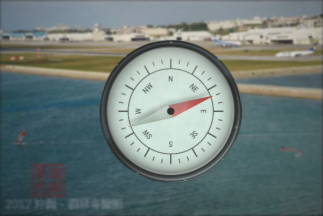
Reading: 70°
